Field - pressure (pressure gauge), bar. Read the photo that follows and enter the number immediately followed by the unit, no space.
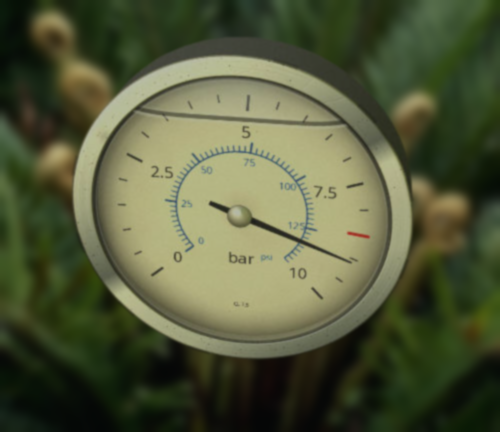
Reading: 9bar
